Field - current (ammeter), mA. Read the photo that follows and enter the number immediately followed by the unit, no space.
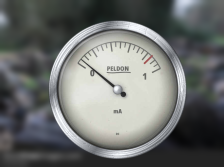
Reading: 0.05mA
